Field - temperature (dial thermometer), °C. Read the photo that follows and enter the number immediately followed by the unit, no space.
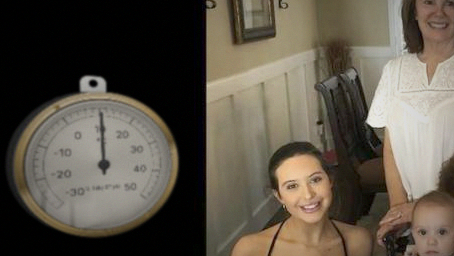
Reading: 10°C
